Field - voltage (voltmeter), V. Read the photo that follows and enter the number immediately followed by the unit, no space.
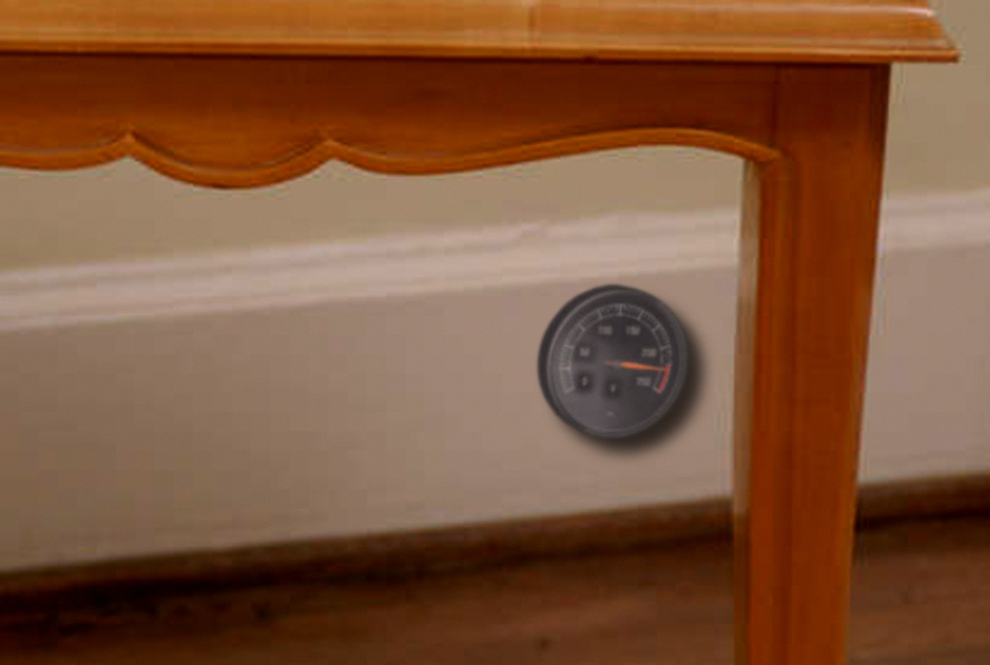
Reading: 225V
